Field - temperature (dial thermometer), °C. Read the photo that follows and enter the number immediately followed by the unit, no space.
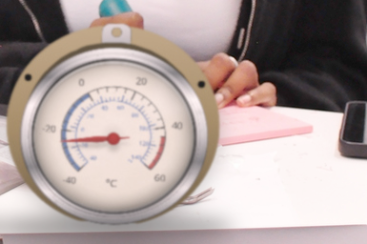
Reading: -24°C
